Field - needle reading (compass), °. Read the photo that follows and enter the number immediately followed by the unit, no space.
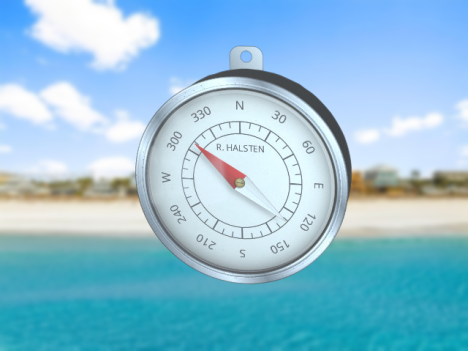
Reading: 310°
